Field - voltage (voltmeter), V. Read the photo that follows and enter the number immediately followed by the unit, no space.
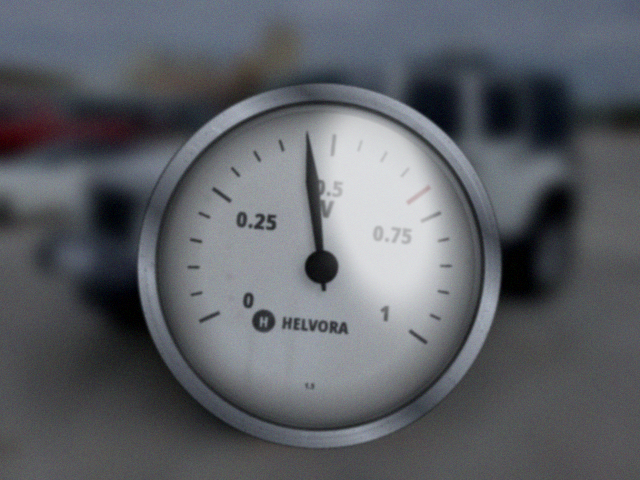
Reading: 0.45V
